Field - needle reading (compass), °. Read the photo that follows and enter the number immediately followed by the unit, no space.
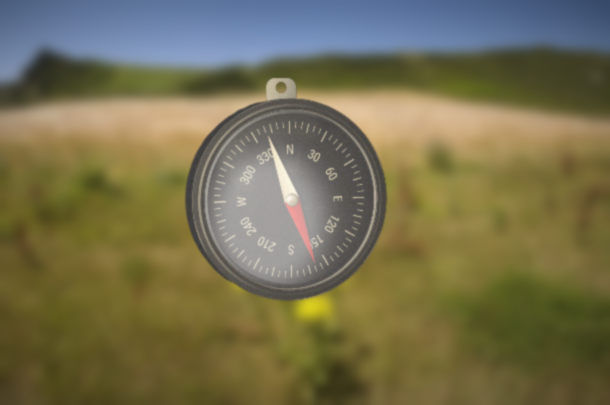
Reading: 160°
